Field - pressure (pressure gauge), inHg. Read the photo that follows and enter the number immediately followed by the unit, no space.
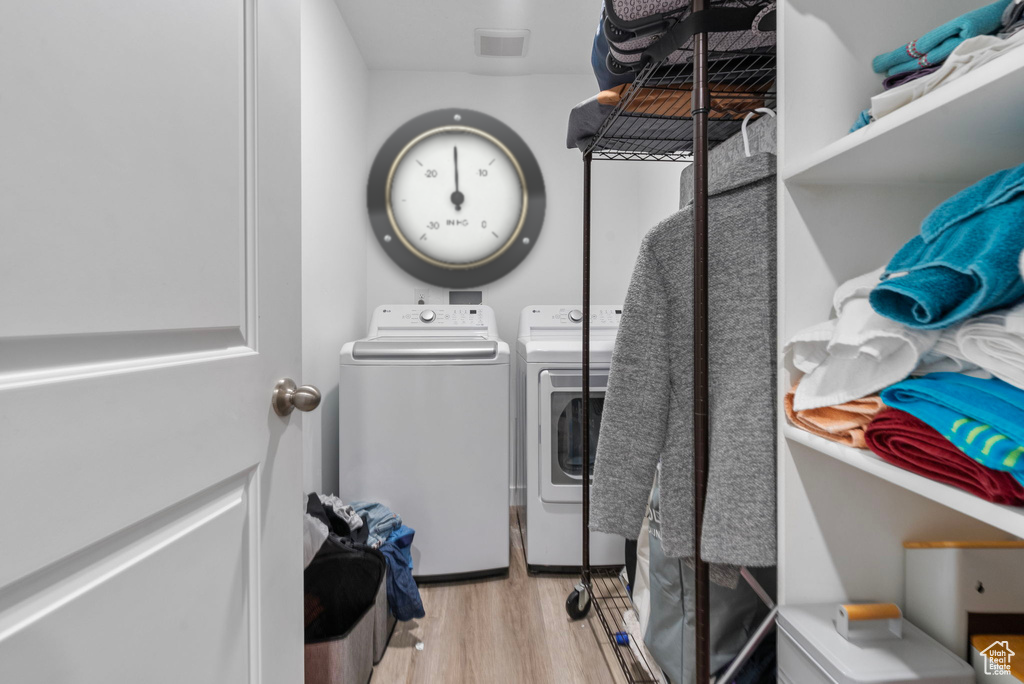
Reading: -15inHg
